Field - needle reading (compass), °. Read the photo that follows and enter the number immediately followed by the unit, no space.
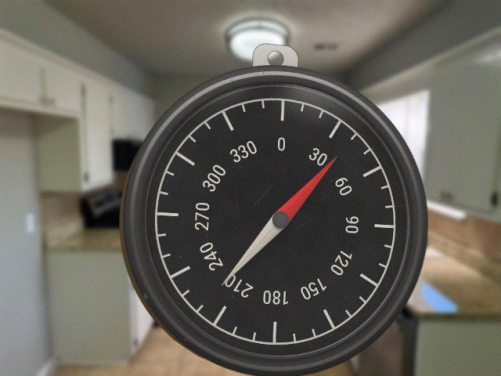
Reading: 40°
